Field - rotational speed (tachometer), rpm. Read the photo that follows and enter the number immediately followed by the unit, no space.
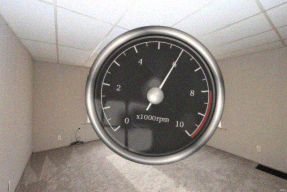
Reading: 6000rpm
